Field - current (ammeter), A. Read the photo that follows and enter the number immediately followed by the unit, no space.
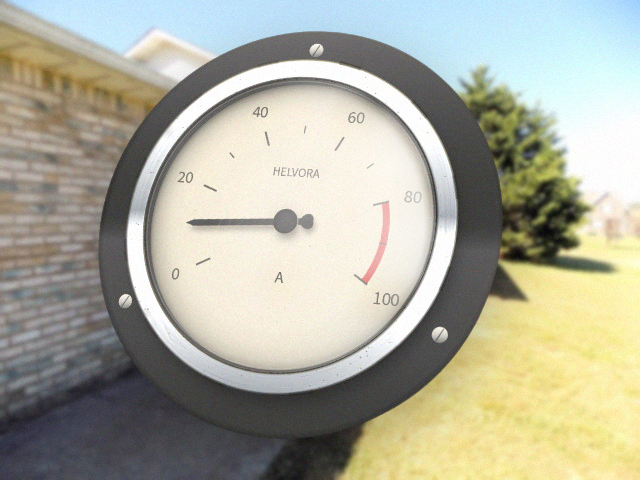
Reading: 10A
